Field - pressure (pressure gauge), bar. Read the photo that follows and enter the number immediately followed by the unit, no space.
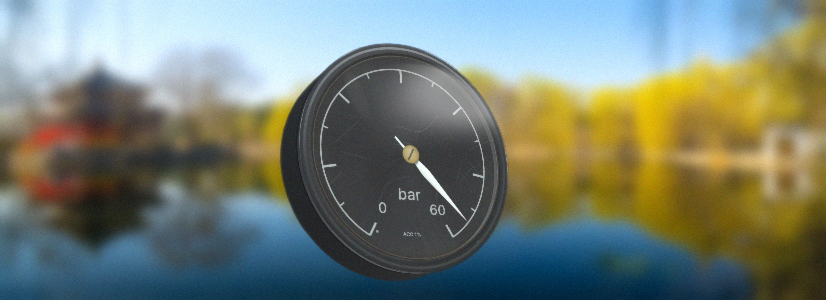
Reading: 57.5bar
